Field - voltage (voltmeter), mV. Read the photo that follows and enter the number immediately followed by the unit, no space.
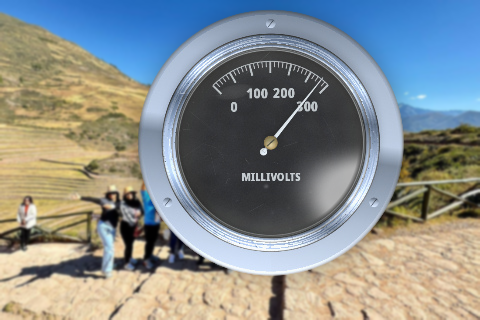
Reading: 280mV
